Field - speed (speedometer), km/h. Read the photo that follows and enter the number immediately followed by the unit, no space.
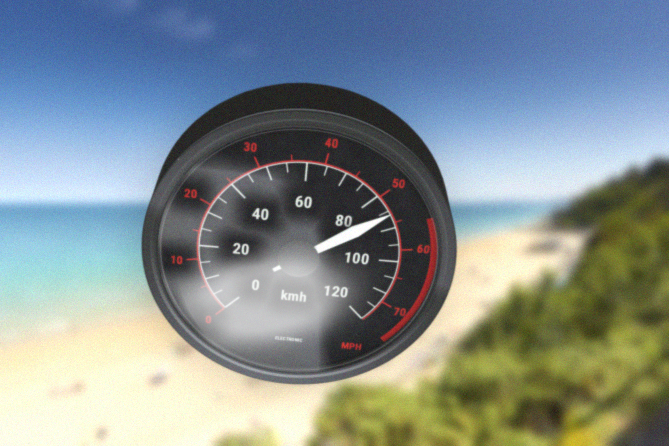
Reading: 85km/h
